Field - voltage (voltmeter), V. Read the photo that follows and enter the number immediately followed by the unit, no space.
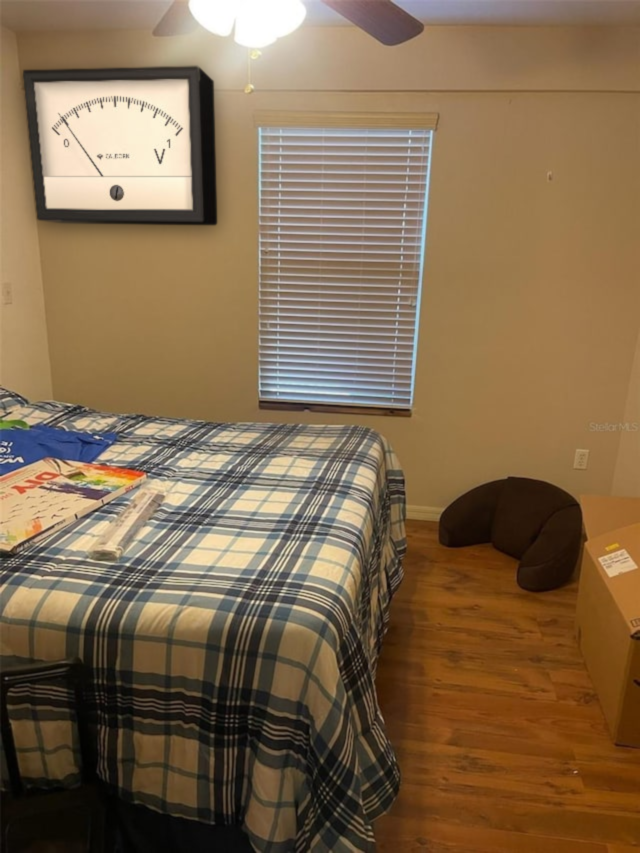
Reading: 0.1V
